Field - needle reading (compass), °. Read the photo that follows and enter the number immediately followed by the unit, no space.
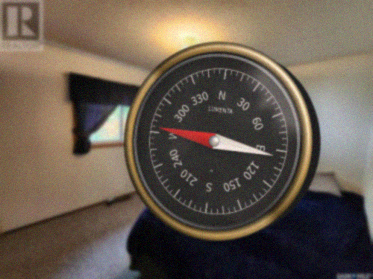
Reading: 275°
